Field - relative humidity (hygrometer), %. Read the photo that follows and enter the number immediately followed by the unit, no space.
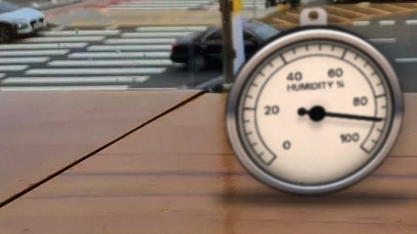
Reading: 88%
